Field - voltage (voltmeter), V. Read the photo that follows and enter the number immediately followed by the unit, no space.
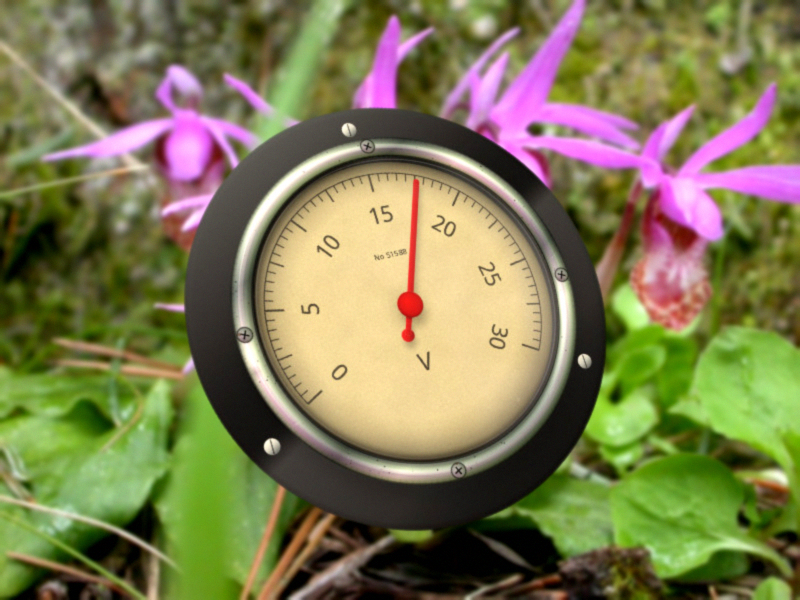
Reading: 17.5V
